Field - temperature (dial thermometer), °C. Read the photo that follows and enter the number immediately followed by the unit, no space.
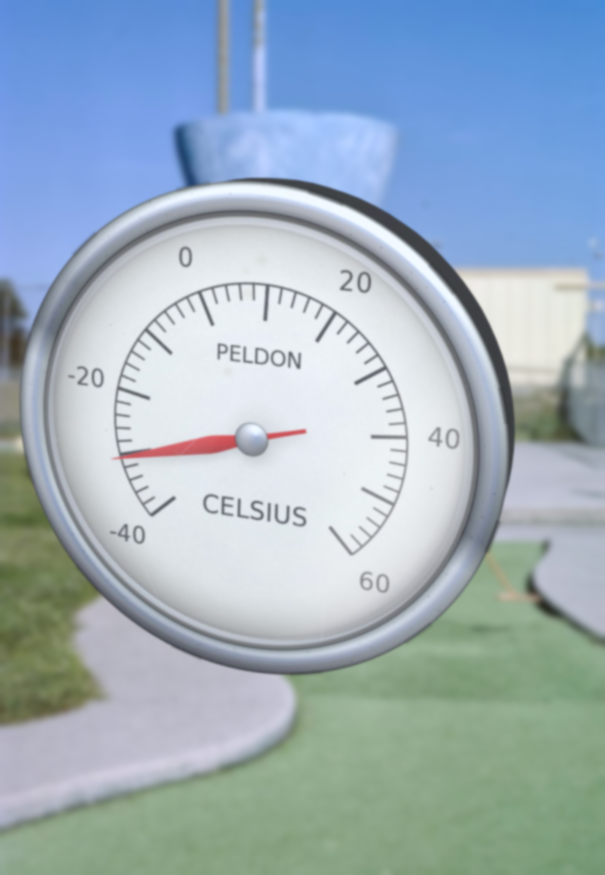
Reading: -30°C
